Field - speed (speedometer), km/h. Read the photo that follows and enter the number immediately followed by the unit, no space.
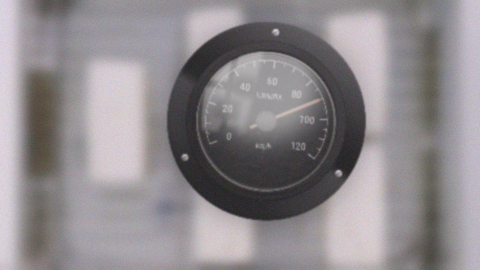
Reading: 90km/h
